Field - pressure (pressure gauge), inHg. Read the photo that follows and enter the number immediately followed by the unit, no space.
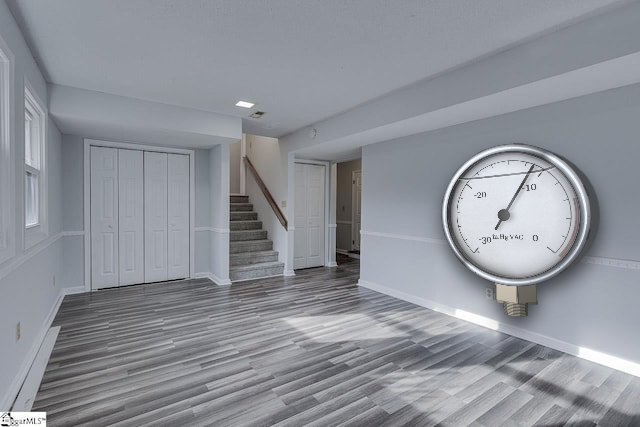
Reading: -11inHg
